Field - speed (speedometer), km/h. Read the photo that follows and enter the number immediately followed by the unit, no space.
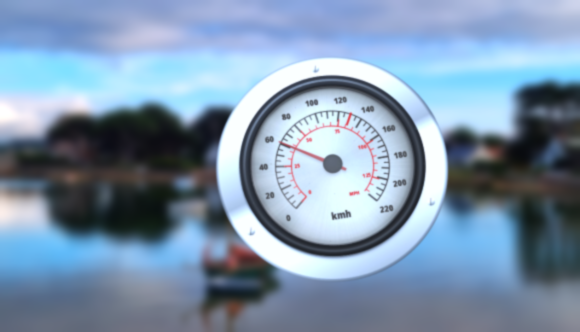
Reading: 60km/h
